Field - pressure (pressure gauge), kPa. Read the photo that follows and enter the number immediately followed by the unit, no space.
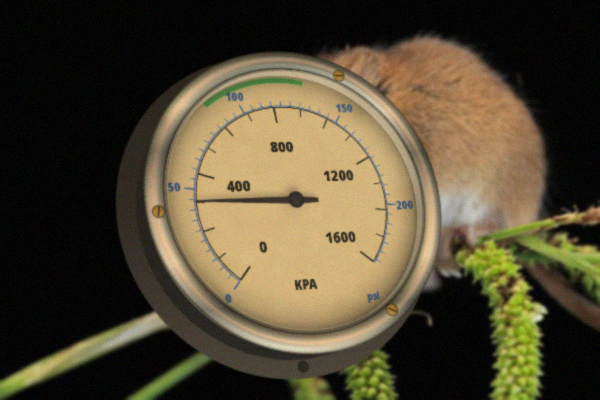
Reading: 300kPa
